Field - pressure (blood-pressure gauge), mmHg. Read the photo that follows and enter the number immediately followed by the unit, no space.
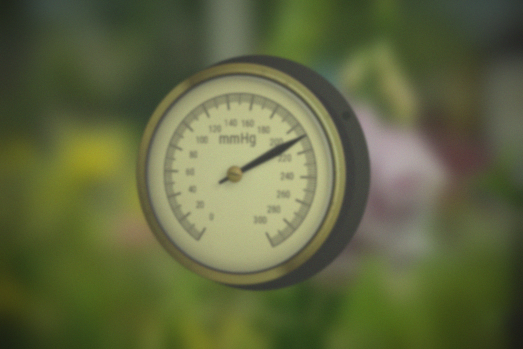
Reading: 210mmHg
